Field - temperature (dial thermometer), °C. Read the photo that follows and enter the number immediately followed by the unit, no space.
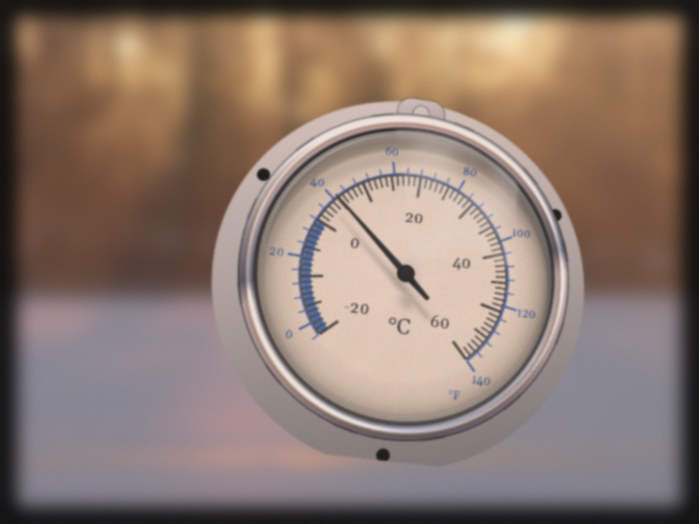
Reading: 5°C
